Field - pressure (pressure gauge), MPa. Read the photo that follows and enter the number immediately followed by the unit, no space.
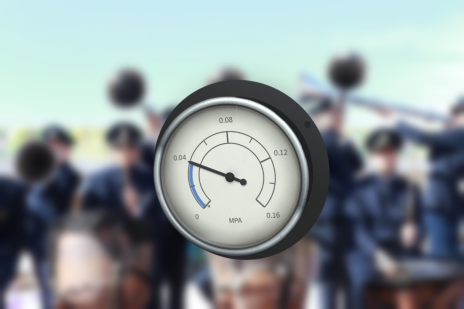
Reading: 0.04MPa
